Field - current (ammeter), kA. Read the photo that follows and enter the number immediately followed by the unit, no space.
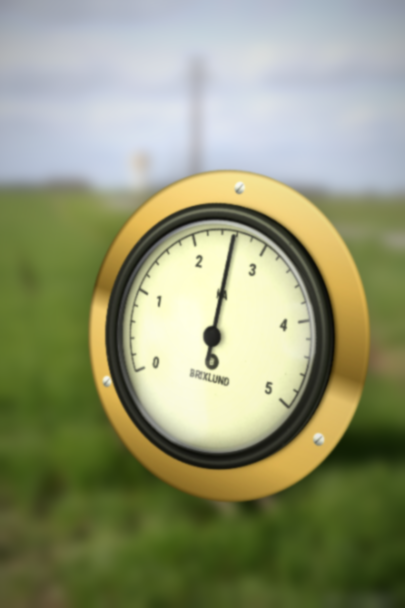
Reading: 2.6kA
